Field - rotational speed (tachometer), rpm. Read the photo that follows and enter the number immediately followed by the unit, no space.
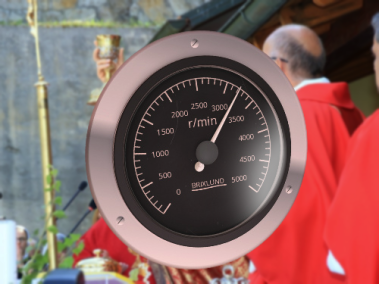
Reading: 3200rpm
